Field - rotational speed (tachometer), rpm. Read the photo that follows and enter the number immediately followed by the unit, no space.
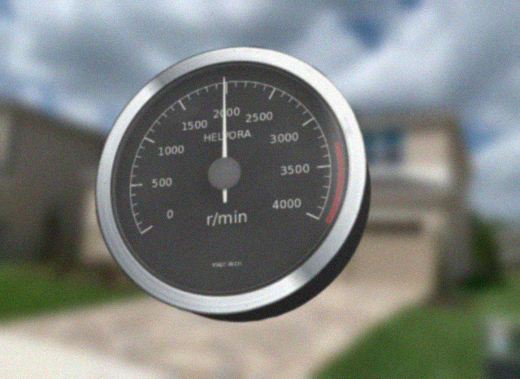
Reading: 2000rpm
